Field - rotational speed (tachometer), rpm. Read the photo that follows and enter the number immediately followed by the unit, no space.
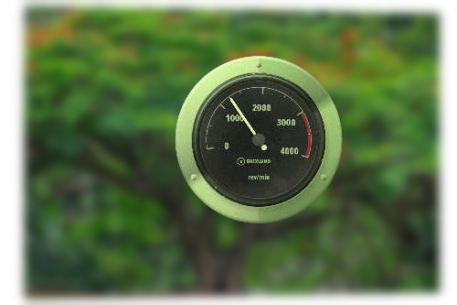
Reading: 1250rpm
